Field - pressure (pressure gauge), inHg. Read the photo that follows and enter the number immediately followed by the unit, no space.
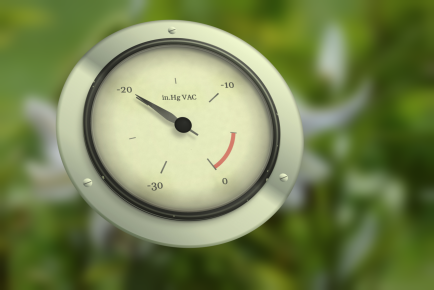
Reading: -20inHg
